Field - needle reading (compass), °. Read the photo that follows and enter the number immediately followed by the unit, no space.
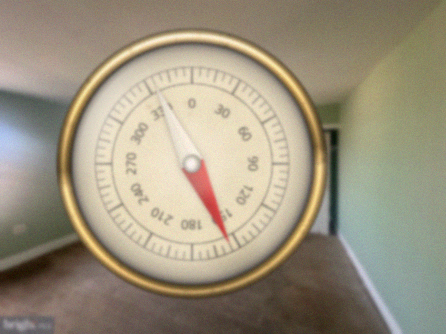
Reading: 155°
